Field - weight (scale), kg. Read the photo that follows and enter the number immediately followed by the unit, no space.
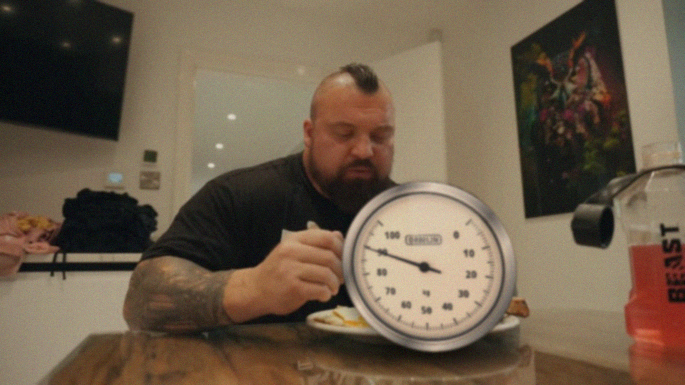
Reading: 90kg
